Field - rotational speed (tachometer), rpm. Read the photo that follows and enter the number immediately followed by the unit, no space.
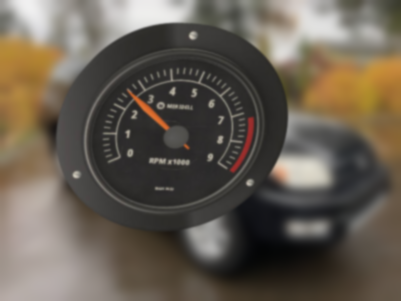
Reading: 2600rpm
